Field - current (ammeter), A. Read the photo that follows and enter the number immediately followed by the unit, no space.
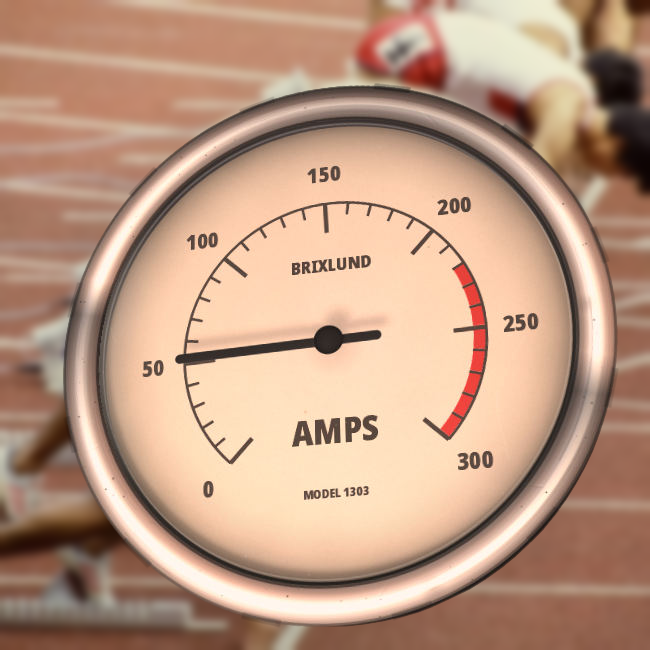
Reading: 50A
